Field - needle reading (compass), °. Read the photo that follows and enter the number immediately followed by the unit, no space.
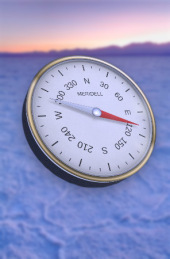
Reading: 110°
